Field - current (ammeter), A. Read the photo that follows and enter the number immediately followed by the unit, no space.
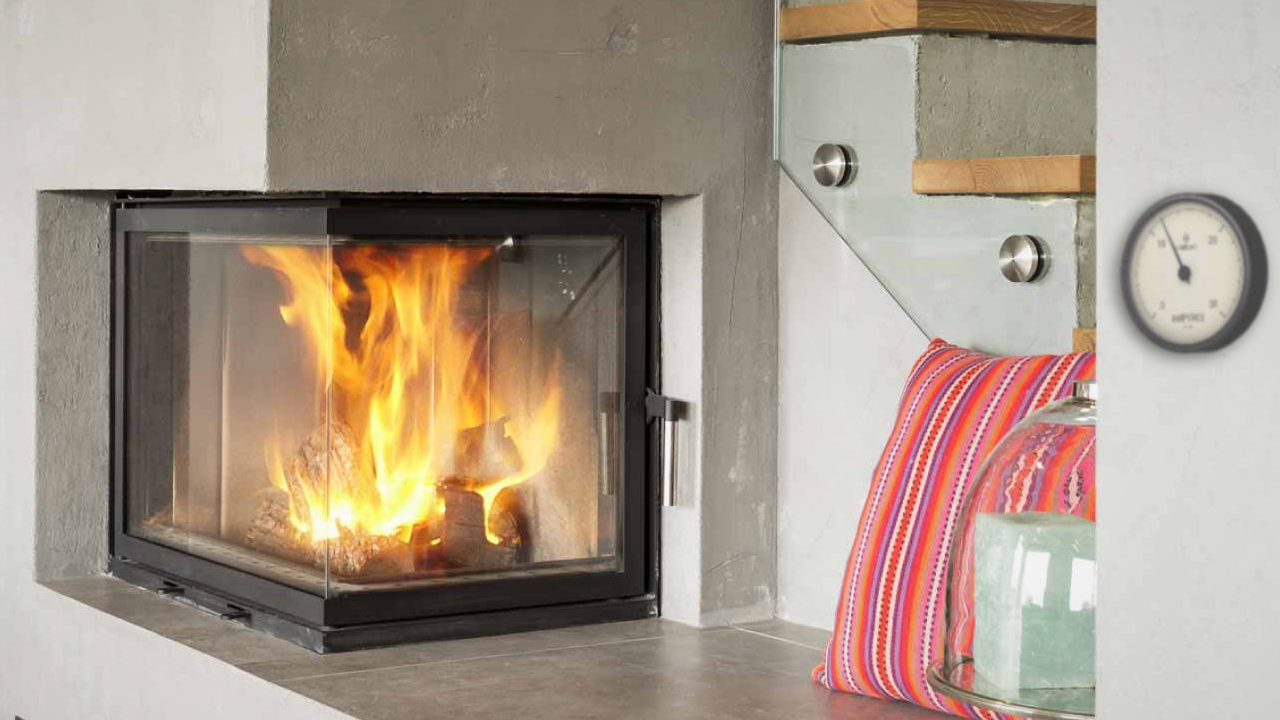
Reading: 12A
